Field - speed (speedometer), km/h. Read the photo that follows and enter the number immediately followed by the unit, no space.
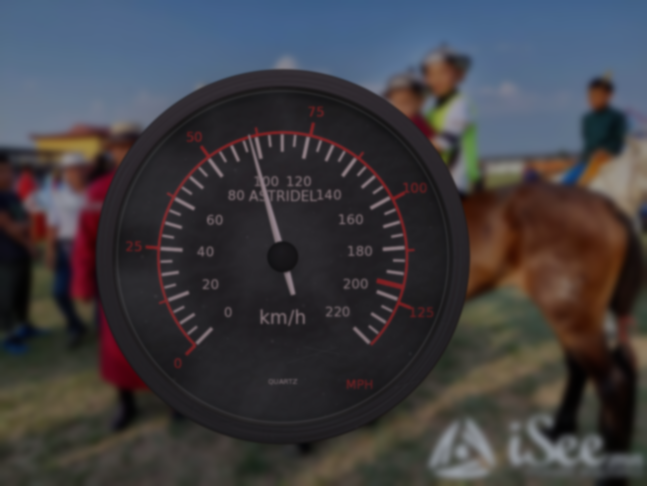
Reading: 97.5km/h
